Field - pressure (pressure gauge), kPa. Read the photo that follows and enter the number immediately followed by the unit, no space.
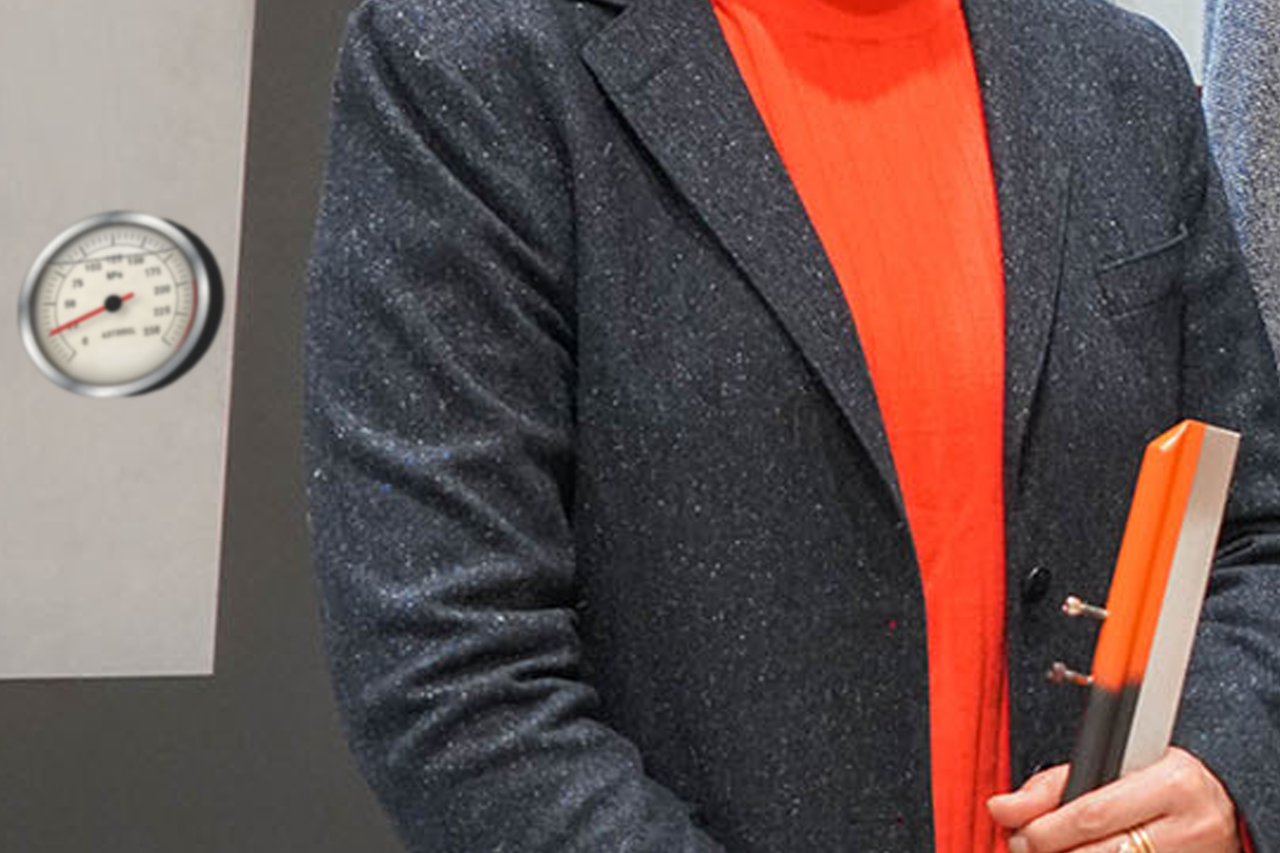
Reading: 25kPa
